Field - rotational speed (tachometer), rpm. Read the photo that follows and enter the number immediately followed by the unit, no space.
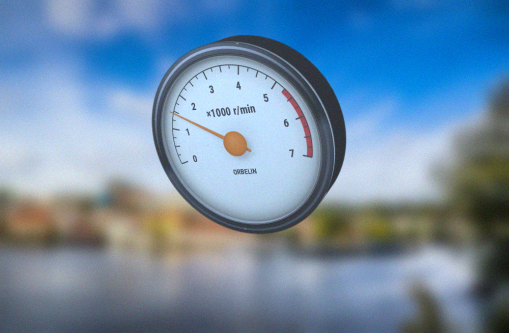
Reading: 1500rpm
